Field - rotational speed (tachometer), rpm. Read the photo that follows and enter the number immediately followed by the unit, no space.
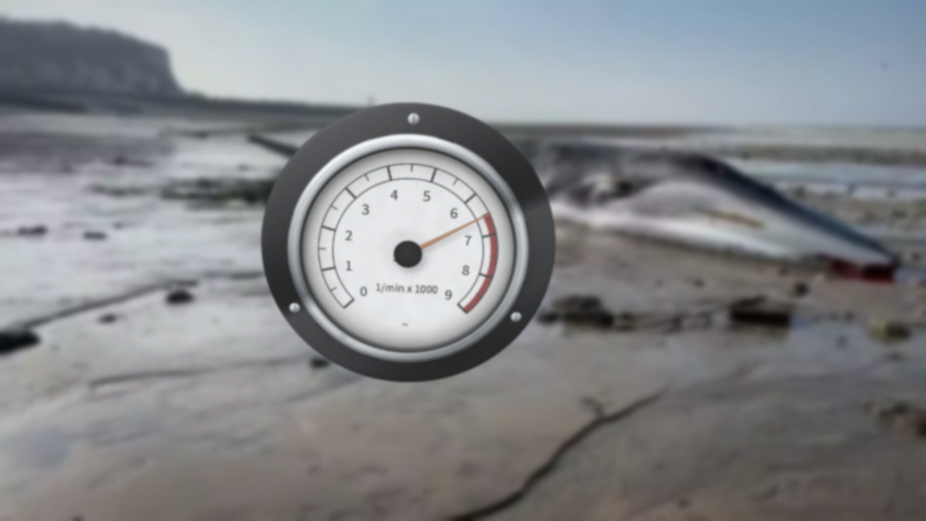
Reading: 6500rpm
